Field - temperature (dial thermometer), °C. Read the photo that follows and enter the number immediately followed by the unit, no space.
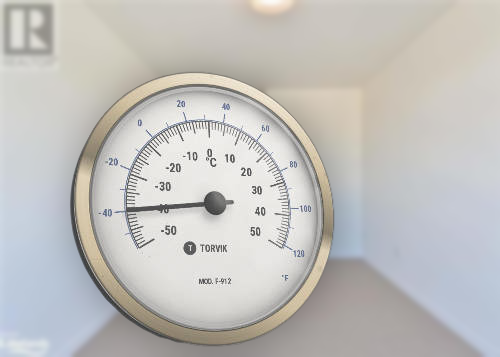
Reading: -40°C
